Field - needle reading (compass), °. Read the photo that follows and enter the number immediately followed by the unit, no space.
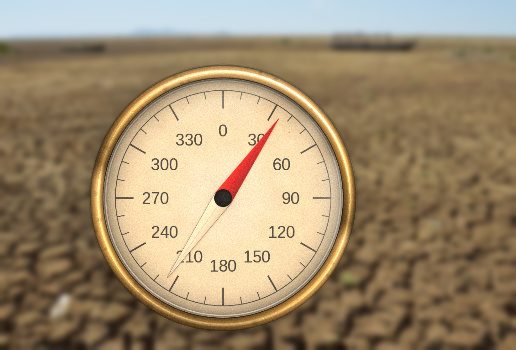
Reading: 35°
